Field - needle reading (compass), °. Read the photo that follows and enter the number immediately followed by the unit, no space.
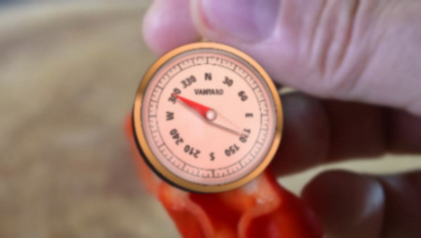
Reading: 300°
